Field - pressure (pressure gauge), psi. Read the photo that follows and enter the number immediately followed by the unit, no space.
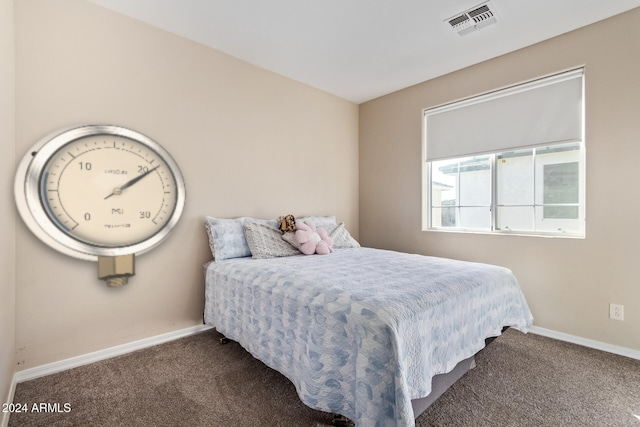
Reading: 21psi
